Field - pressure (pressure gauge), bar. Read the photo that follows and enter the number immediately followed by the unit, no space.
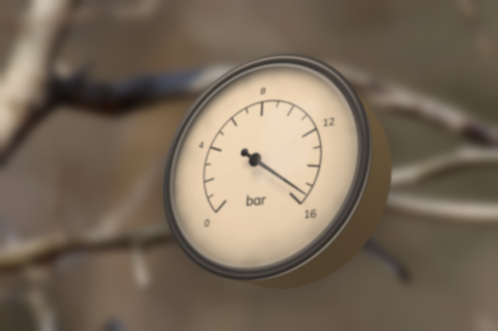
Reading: 15.5bar
